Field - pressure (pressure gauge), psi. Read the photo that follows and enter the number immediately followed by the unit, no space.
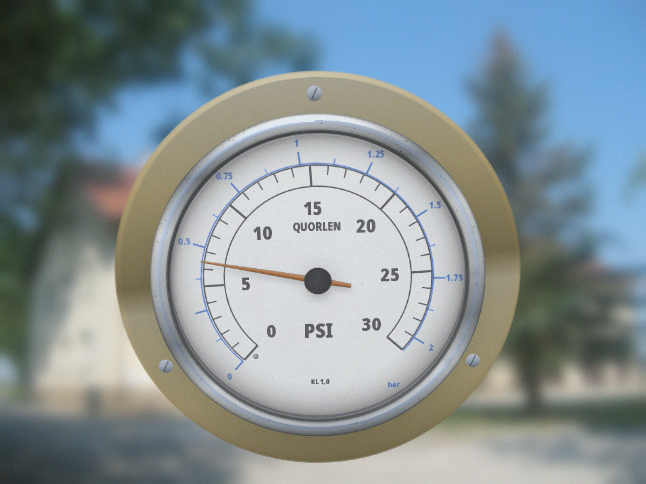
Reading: 6.5psi
